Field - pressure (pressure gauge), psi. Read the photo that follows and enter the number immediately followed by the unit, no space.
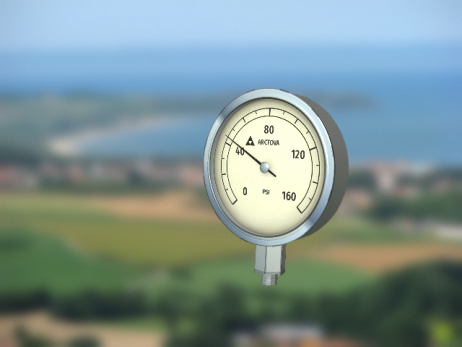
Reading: 45psi
